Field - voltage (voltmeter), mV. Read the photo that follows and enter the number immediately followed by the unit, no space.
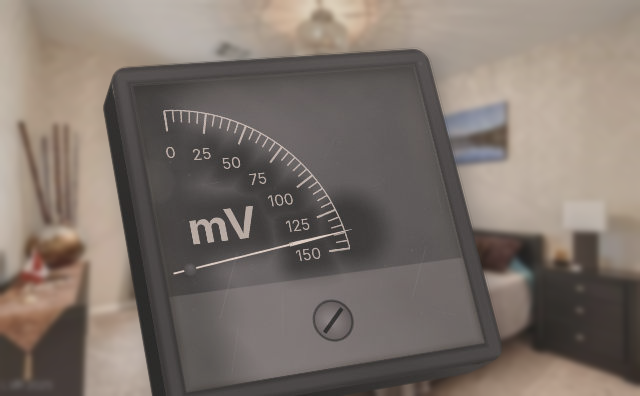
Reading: 140mV
